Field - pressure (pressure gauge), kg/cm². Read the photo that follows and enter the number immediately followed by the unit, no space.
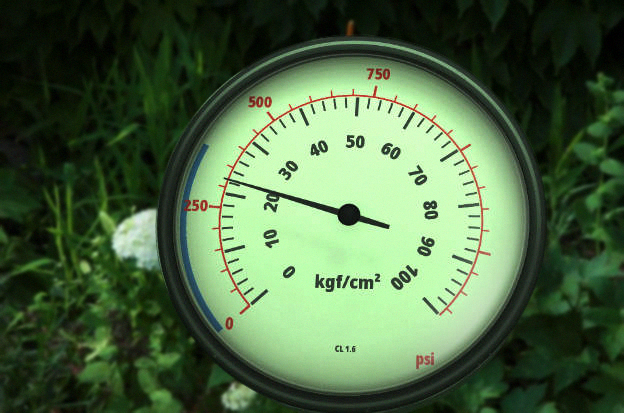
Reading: 22kg/cm²
